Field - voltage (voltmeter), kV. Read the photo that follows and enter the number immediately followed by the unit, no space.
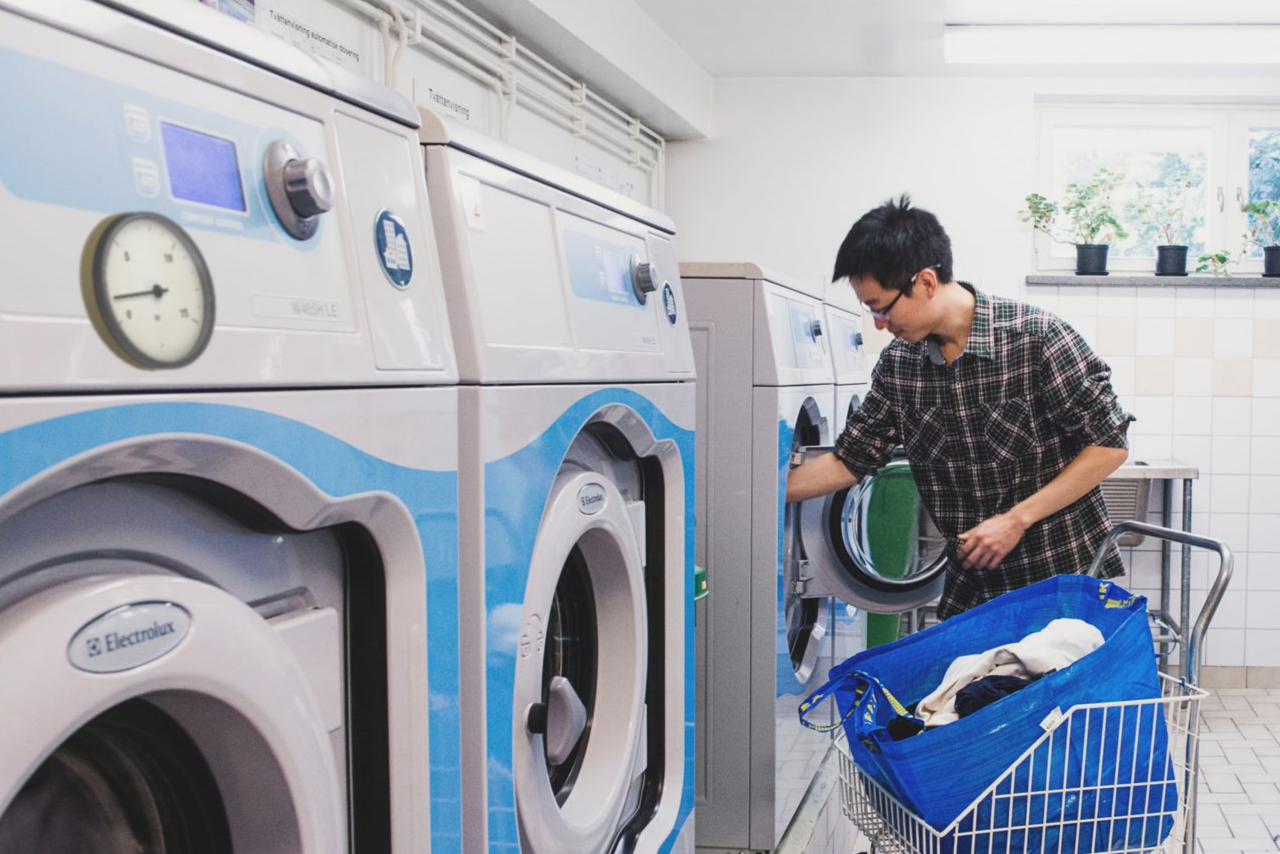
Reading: 1.5kV
